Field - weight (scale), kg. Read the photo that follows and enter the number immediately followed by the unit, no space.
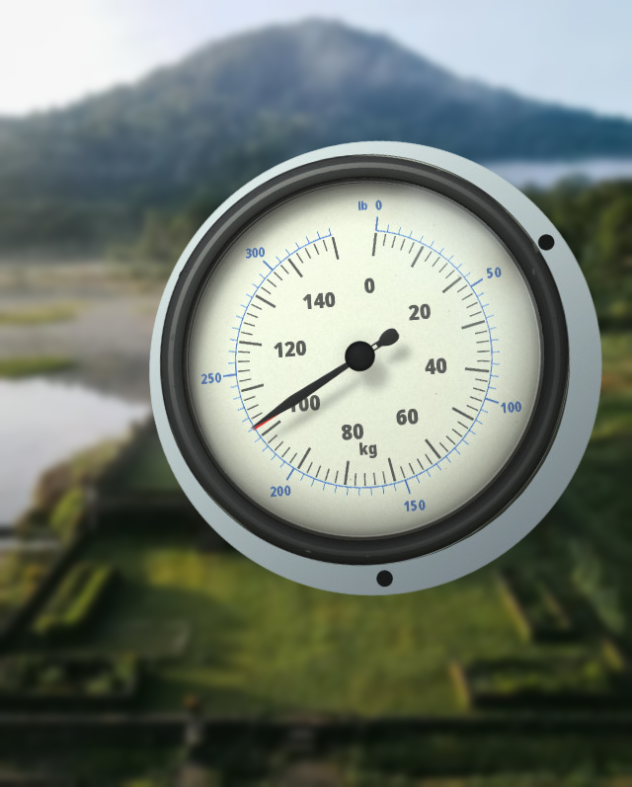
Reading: 102kg
